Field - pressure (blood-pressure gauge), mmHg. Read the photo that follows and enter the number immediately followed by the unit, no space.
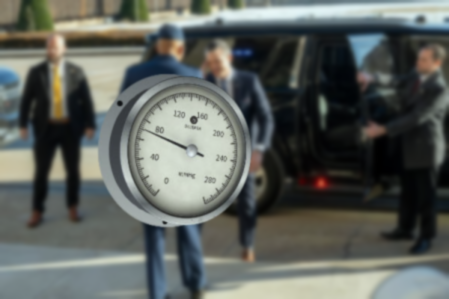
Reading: 70mmHg
